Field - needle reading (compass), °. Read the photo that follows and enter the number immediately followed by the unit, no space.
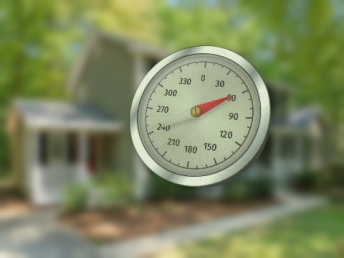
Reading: 60°
